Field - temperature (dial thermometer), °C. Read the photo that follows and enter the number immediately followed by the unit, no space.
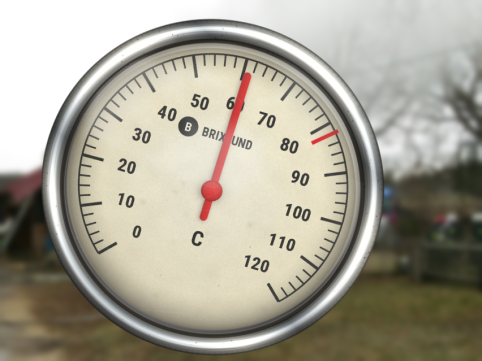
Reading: 61°C
